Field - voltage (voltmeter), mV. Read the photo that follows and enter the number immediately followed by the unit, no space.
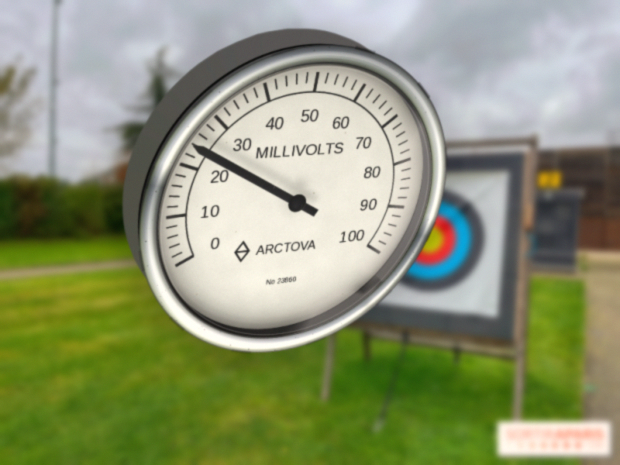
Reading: 24mV
